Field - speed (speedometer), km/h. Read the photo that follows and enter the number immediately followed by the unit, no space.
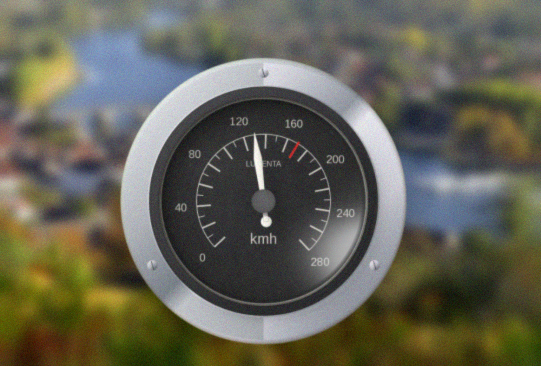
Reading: 130km/h
